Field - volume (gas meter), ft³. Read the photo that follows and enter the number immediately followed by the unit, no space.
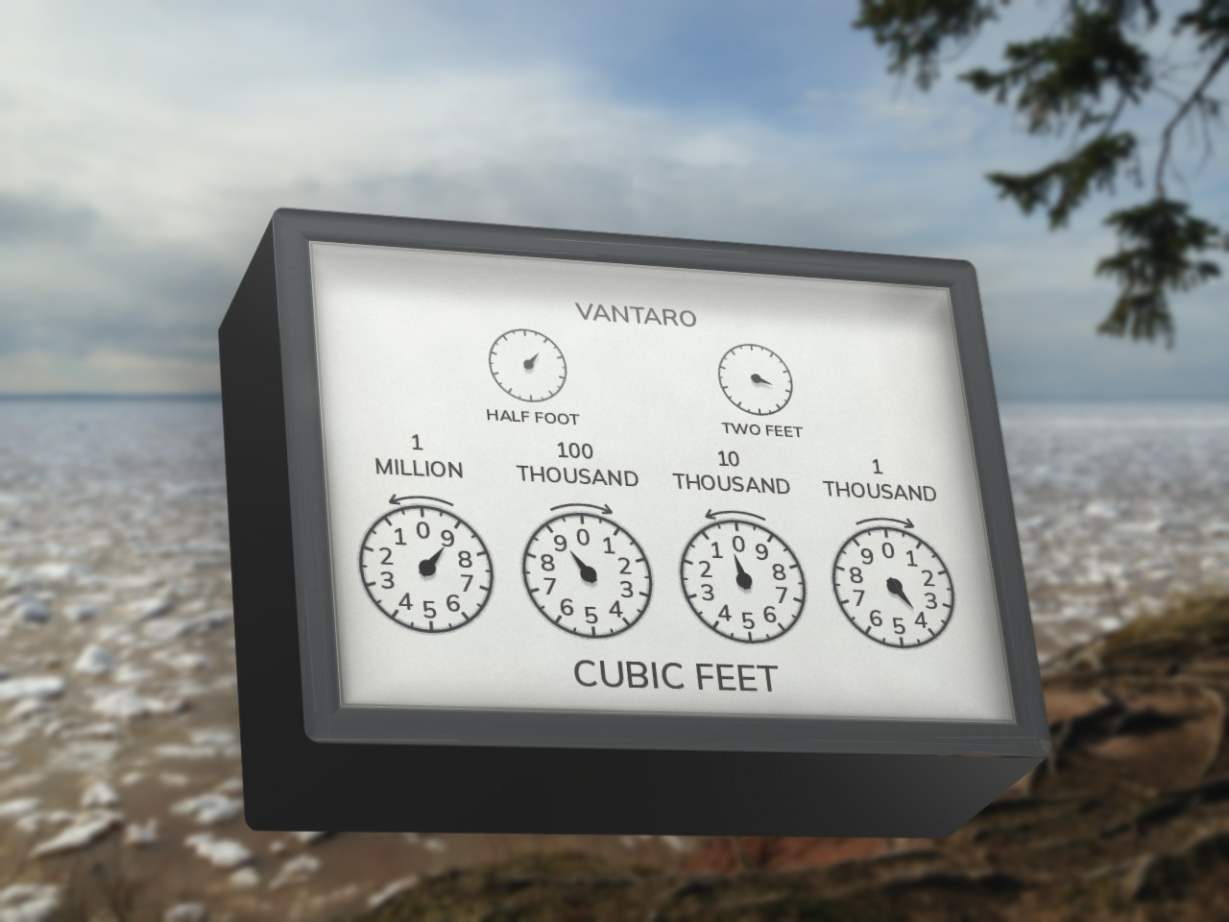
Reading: 890400ft³
